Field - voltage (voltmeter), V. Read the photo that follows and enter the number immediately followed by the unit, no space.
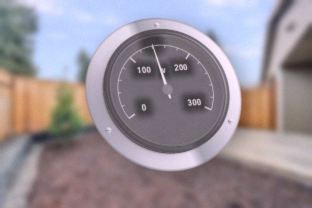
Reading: 140V
